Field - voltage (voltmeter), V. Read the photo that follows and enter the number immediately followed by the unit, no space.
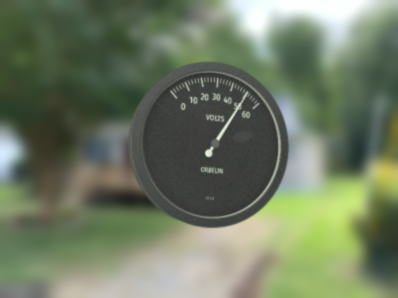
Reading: 50V
